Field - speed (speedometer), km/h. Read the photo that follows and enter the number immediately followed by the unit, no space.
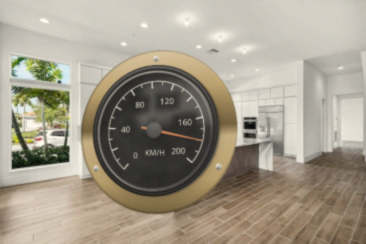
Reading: 180km/h
